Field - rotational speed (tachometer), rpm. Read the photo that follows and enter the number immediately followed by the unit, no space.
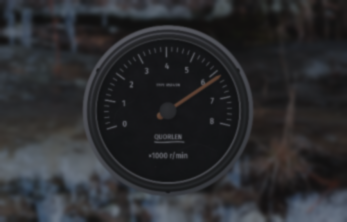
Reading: 6200rpm
